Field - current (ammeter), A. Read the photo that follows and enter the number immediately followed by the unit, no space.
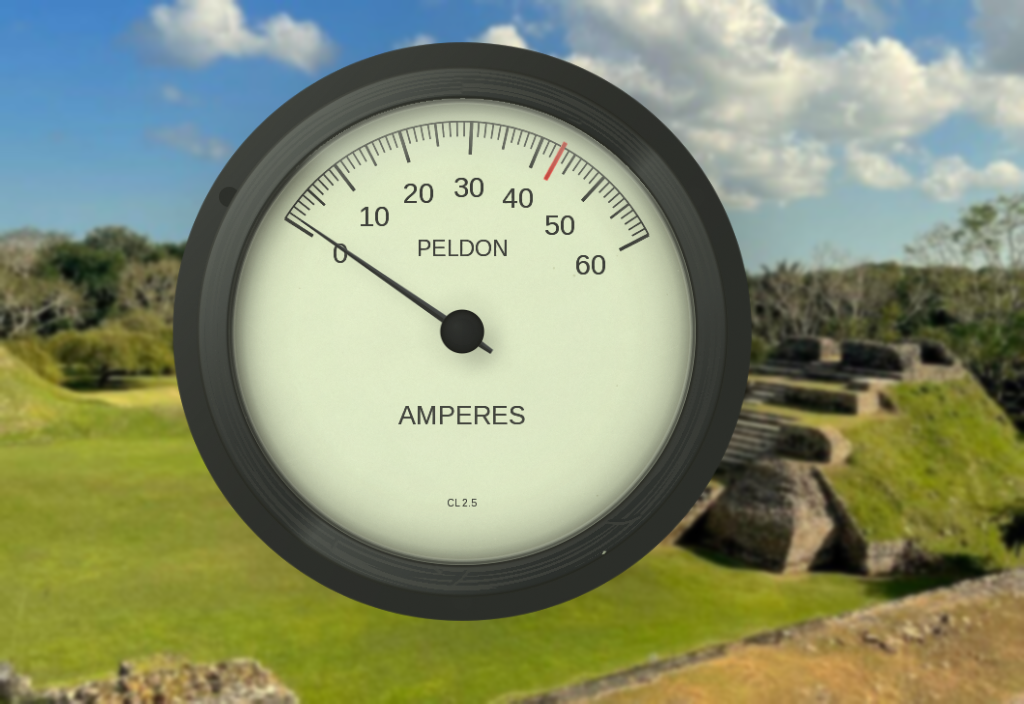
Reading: 1A
